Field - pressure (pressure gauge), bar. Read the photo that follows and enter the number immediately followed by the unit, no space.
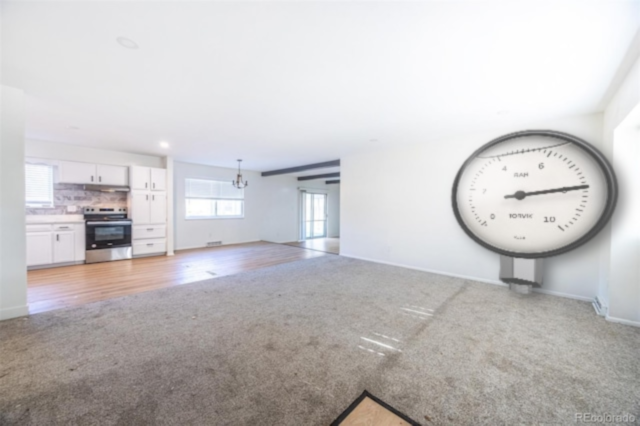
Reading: 8bar
